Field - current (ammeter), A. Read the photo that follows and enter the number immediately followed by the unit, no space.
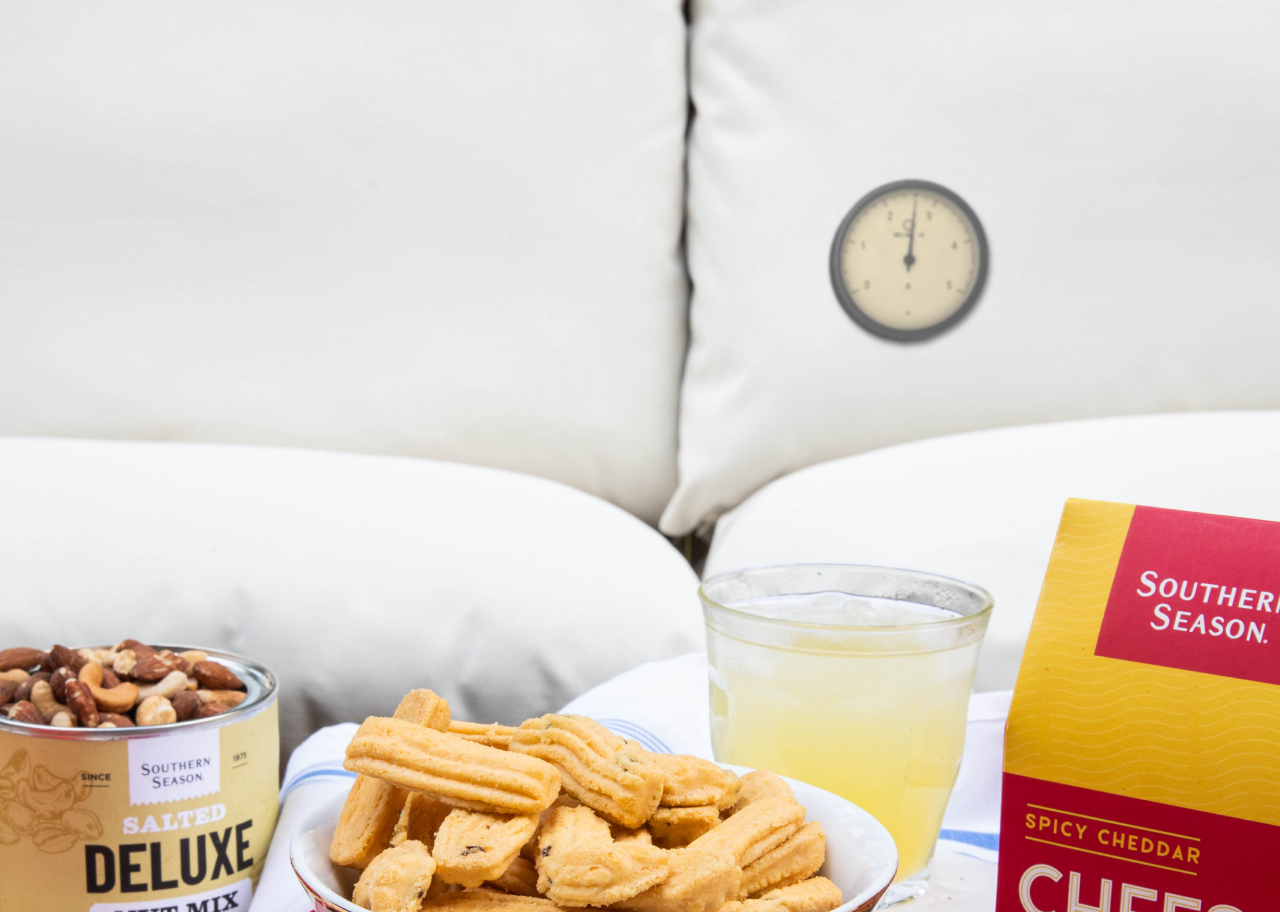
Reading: 2.6A
